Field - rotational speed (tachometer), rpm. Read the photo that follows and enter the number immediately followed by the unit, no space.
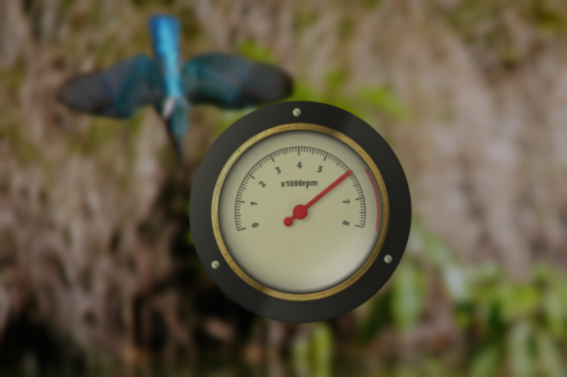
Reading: 6000rpm
